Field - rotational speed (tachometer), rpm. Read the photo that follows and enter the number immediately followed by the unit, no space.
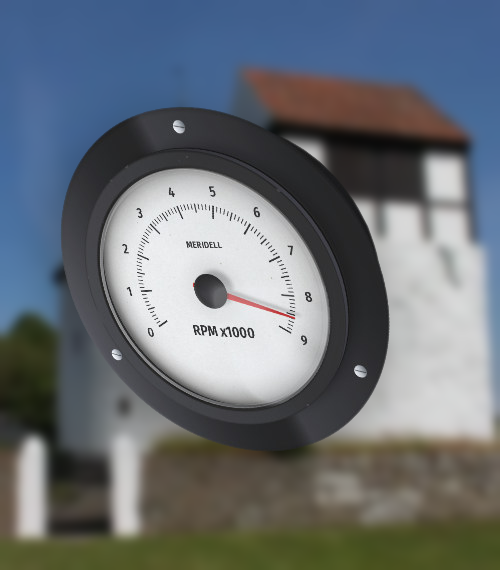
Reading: 8500rpm
